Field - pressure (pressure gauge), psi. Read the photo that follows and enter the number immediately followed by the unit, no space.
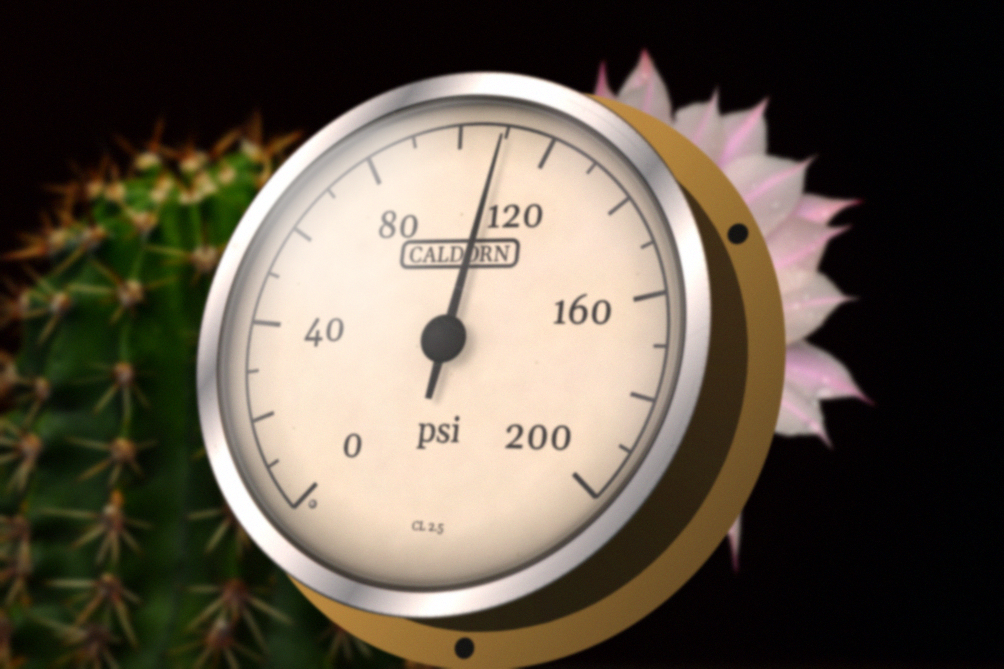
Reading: 110psi
